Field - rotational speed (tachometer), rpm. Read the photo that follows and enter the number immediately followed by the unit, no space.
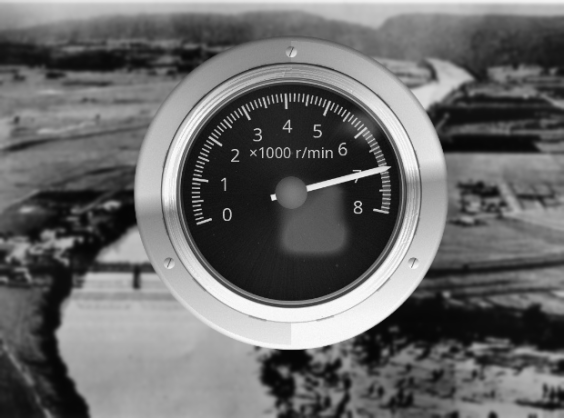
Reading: 7000rpm
